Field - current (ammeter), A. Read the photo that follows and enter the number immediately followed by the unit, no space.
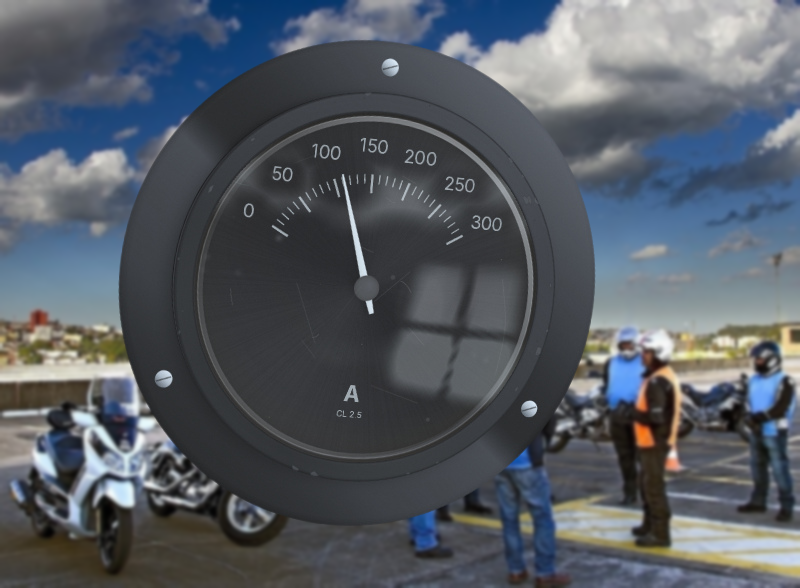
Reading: 110A
